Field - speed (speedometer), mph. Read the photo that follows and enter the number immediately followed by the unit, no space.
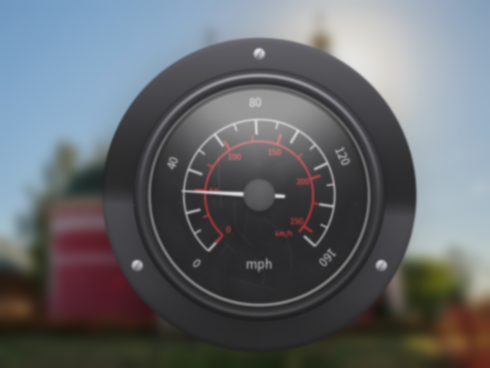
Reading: 30mph
